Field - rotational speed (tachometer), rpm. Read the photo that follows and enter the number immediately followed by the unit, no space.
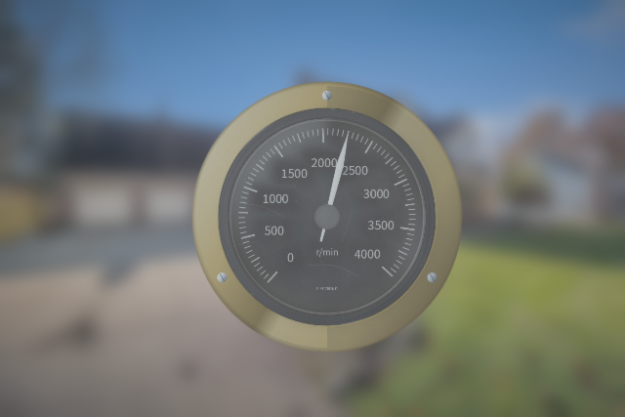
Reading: 2250rpm
